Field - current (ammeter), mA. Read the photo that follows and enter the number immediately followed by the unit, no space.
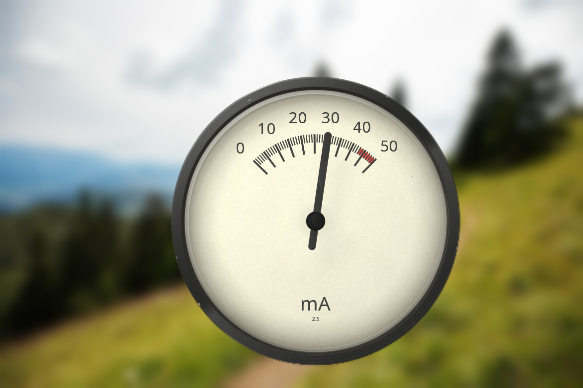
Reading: 30mA
